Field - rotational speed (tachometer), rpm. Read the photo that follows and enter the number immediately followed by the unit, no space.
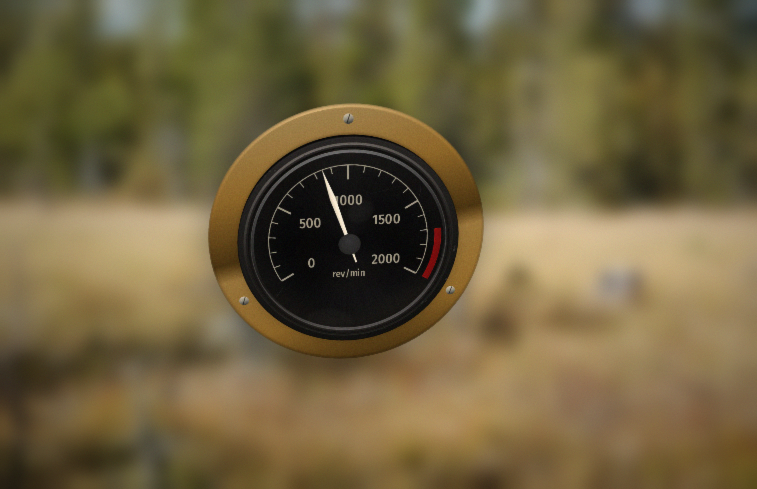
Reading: 850rpm
